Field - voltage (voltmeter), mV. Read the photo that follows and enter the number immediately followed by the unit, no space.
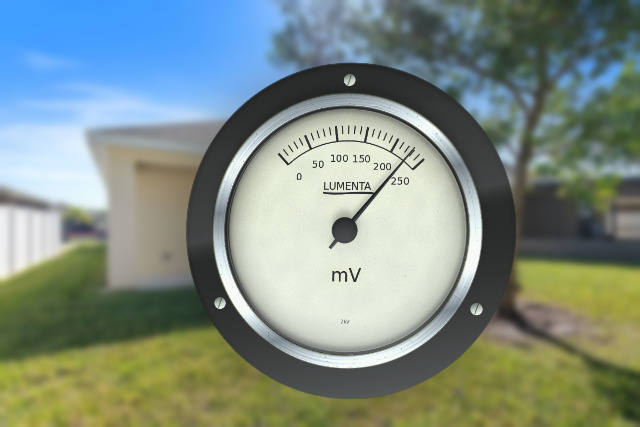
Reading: 230mV
